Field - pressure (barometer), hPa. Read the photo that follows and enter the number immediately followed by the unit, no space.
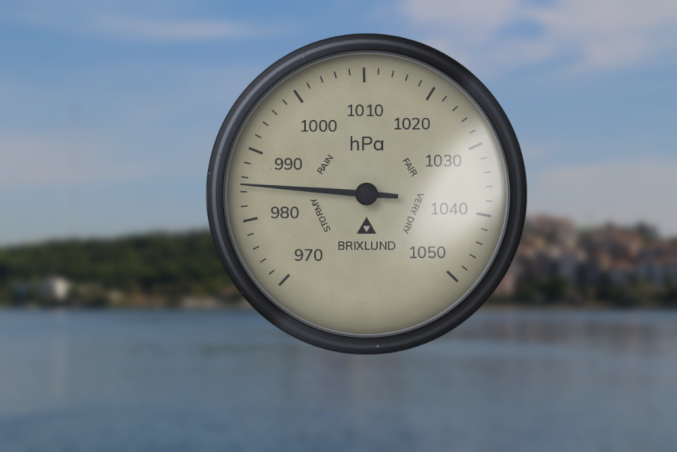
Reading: 985hPa
